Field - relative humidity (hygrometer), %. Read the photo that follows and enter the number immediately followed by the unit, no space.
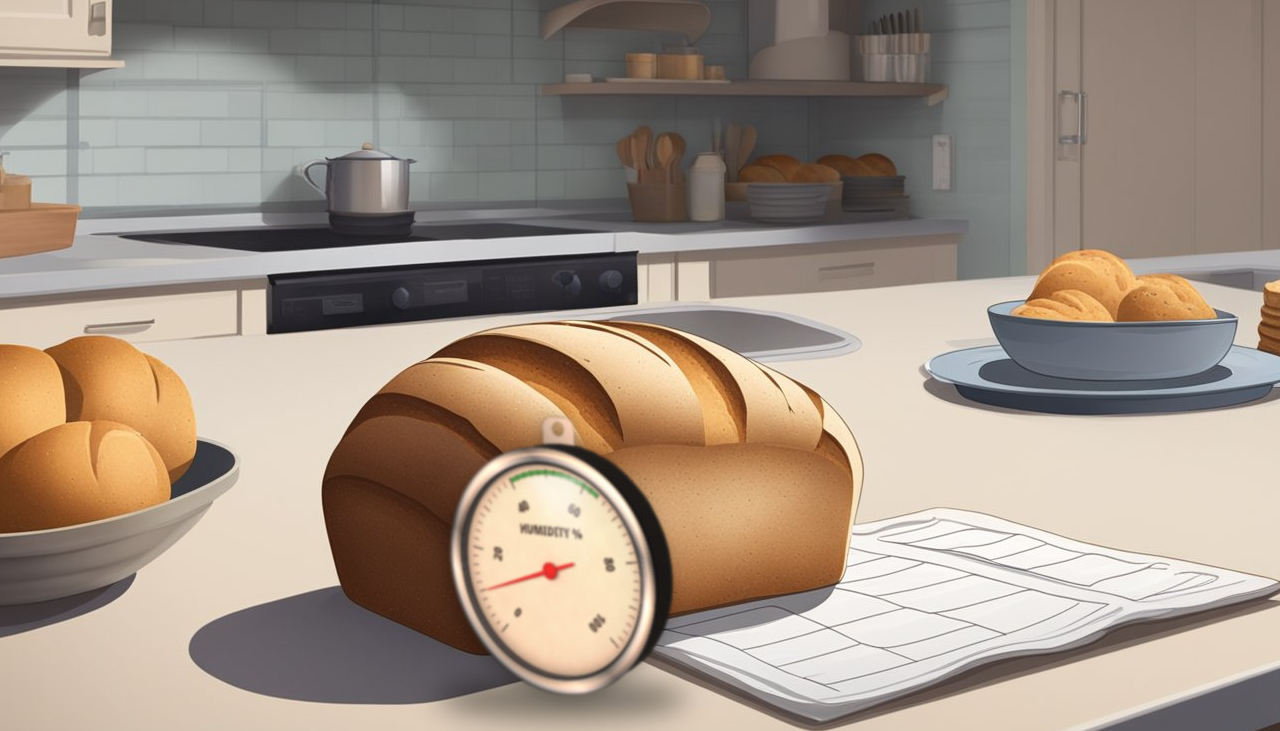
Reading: 10%
